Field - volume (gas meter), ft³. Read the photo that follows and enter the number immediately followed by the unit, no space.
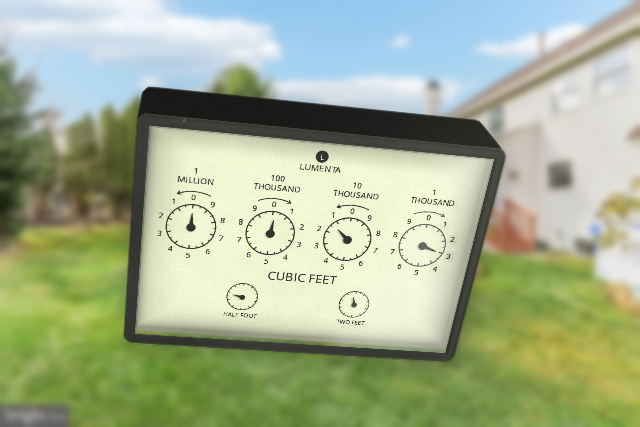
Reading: 1300ft³
